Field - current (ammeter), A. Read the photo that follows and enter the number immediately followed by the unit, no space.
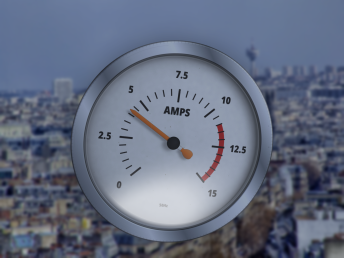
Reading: 4.25A
